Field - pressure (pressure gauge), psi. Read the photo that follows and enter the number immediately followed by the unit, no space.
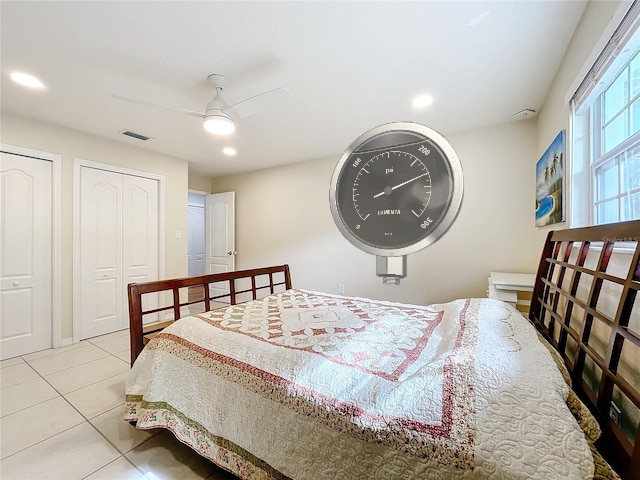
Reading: 230psi
